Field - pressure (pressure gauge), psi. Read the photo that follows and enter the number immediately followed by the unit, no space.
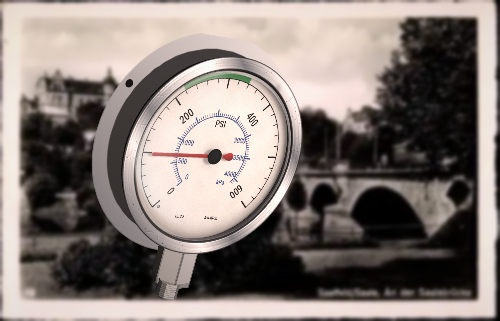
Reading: 100psi
